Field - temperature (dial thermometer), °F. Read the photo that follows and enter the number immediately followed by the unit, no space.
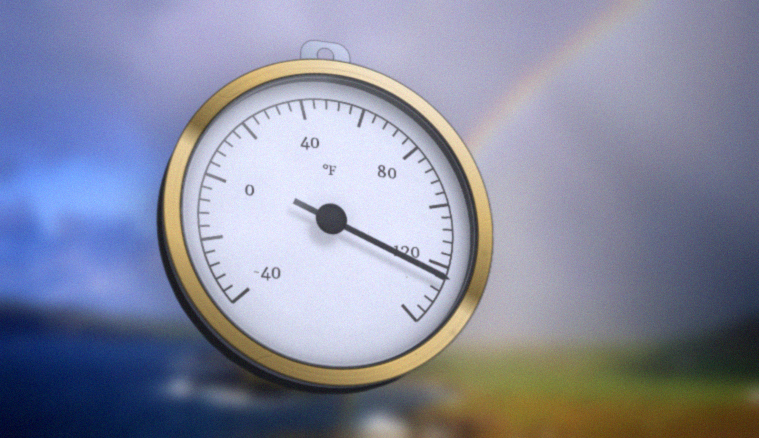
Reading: 124°F
